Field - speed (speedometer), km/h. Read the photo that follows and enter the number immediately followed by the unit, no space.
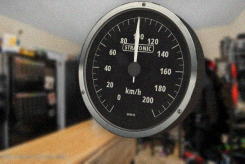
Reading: 100km/h
